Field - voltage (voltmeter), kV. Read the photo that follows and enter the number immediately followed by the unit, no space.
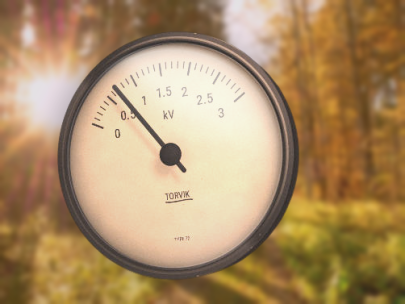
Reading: 0.7kV
